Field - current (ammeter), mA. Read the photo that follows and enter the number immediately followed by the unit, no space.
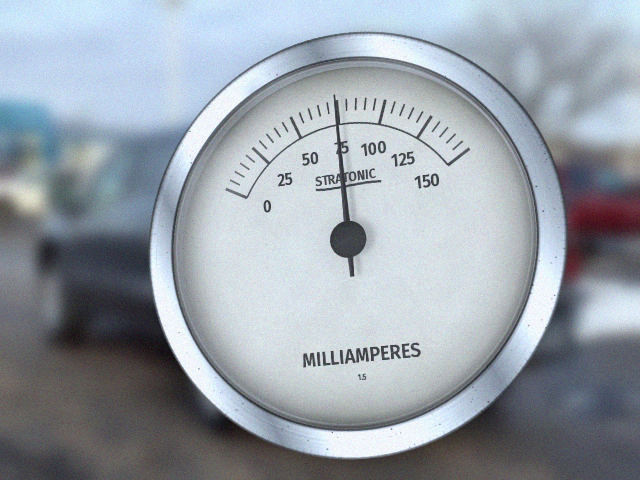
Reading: 75mA
